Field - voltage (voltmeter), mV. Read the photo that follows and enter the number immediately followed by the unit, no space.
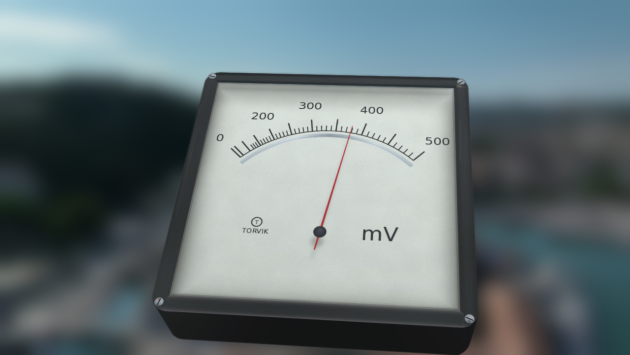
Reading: 380mV
